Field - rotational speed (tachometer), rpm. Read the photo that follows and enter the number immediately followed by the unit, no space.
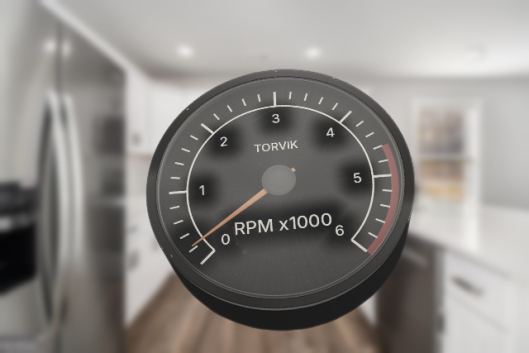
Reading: 200rpm
